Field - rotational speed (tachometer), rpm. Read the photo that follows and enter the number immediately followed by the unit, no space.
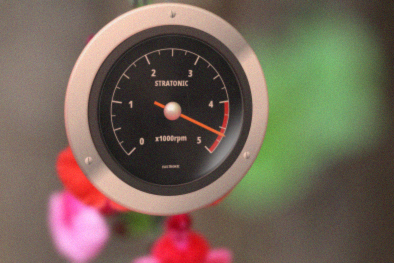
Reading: 4625rpm
